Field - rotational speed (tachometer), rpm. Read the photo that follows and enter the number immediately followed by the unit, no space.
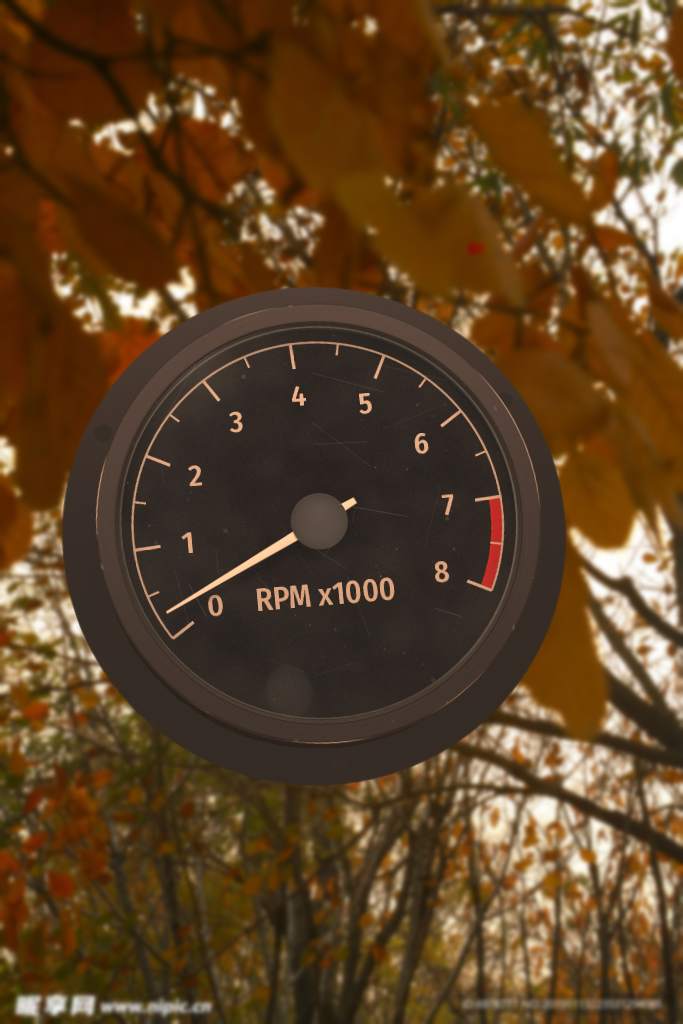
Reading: 250rpm
